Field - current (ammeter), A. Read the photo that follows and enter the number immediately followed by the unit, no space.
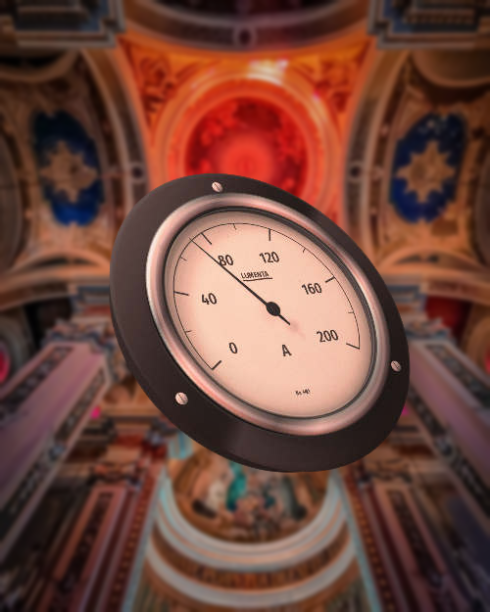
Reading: 70A
